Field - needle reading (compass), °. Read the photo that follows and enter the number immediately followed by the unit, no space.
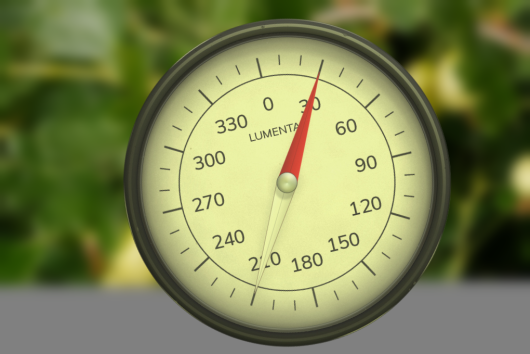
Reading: 30°
